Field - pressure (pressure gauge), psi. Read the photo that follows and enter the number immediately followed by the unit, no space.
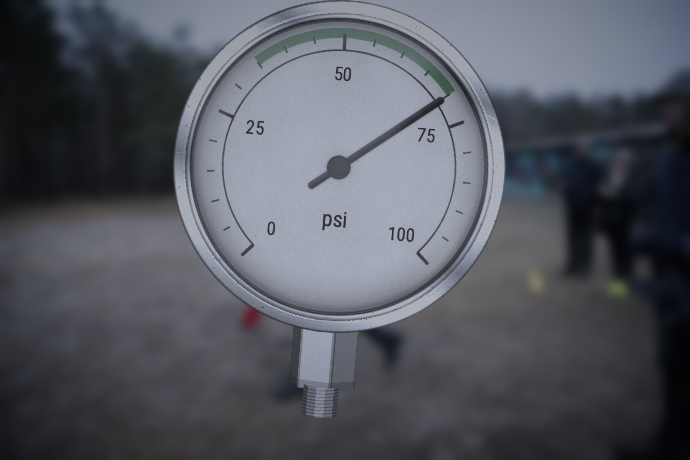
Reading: 70psi
